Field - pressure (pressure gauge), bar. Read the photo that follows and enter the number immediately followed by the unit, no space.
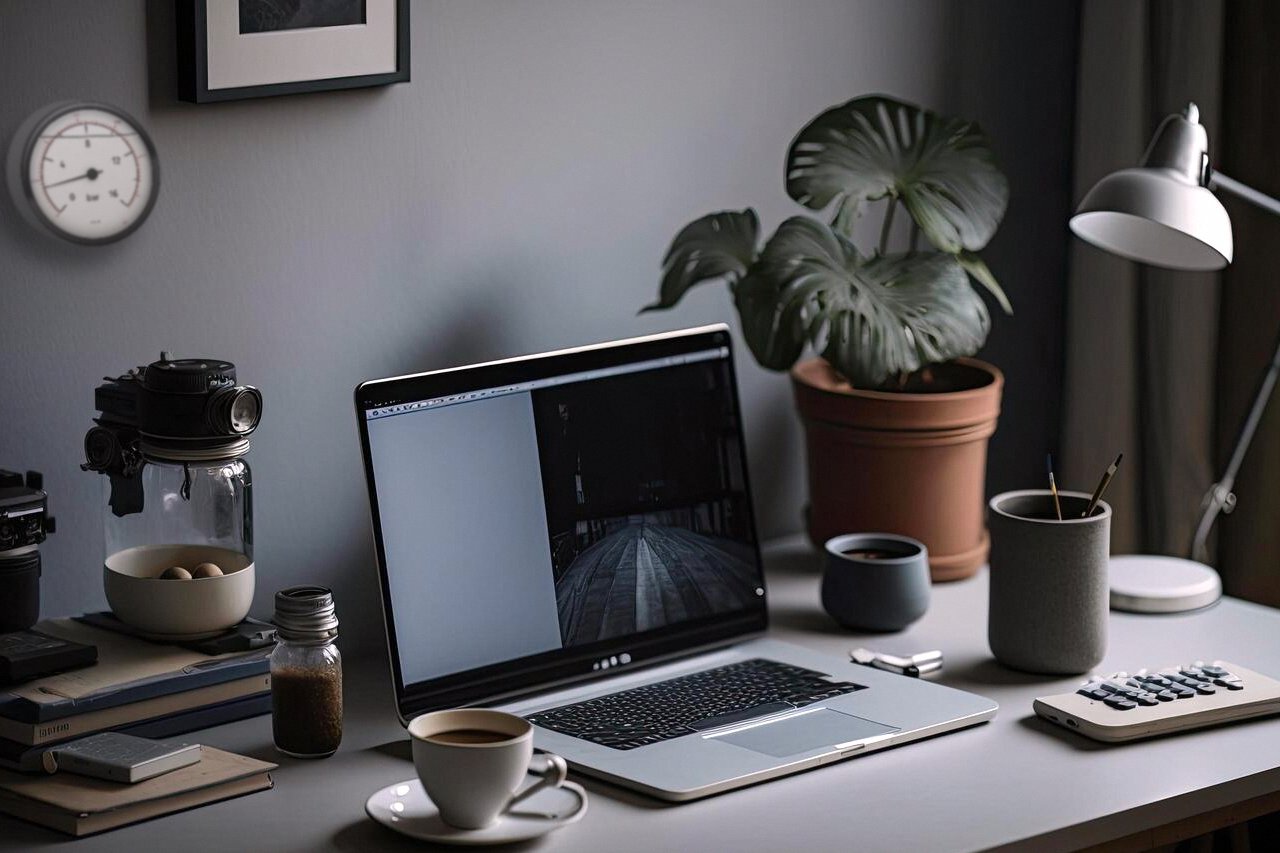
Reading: 2bar
